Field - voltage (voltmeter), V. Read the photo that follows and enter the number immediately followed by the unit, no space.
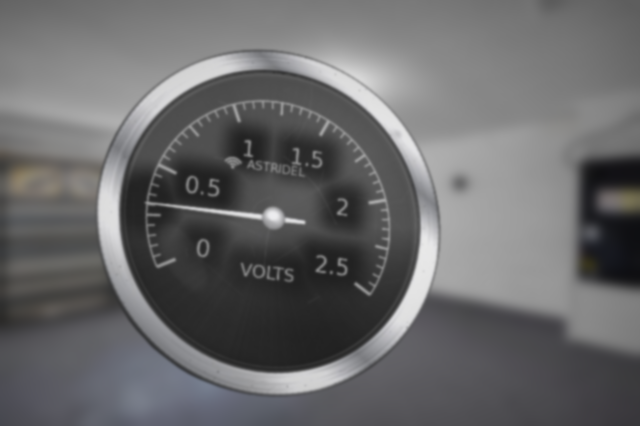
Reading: 0.3V
